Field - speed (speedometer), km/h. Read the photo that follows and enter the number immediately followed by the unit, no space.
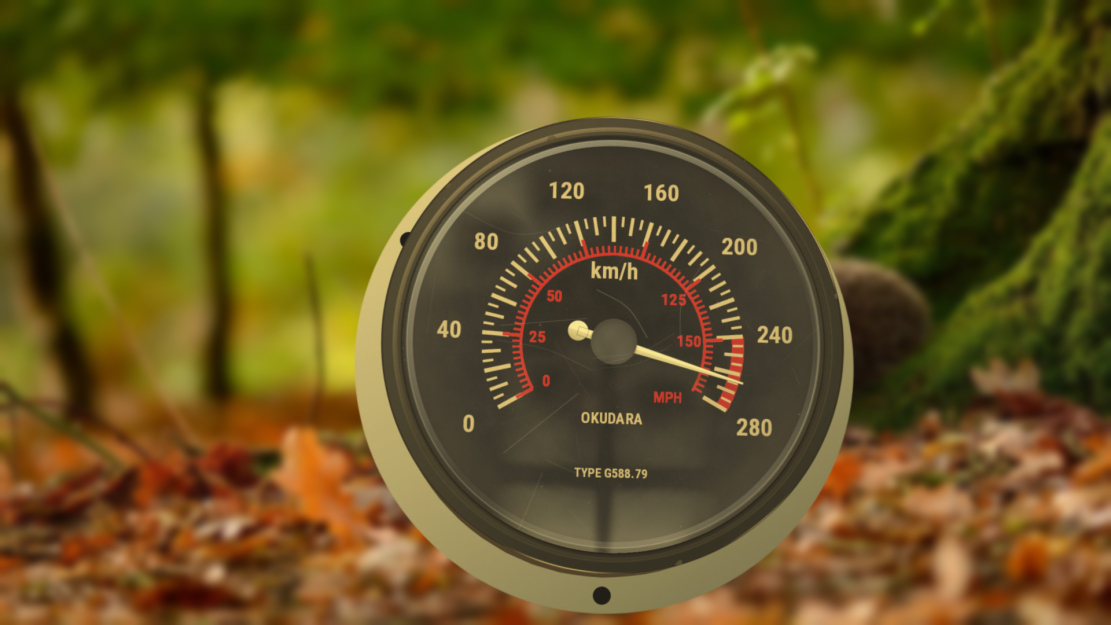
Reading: 265km/h
